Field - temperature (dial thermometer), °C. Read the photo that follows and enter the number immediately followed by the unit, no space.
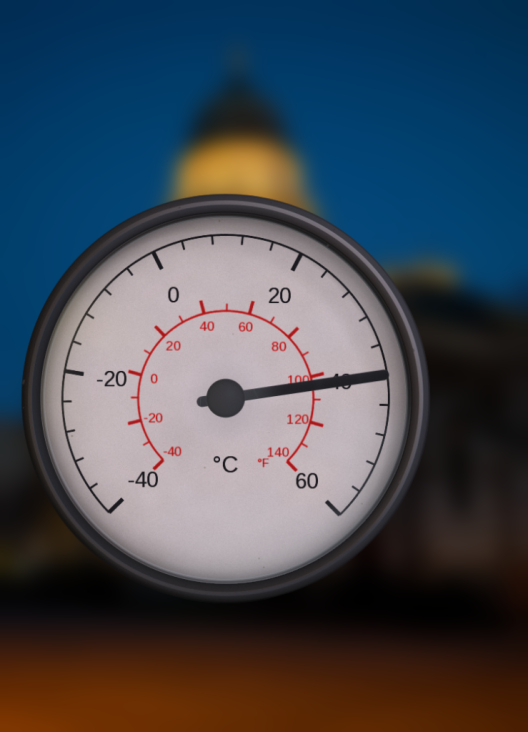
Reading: 40°C
